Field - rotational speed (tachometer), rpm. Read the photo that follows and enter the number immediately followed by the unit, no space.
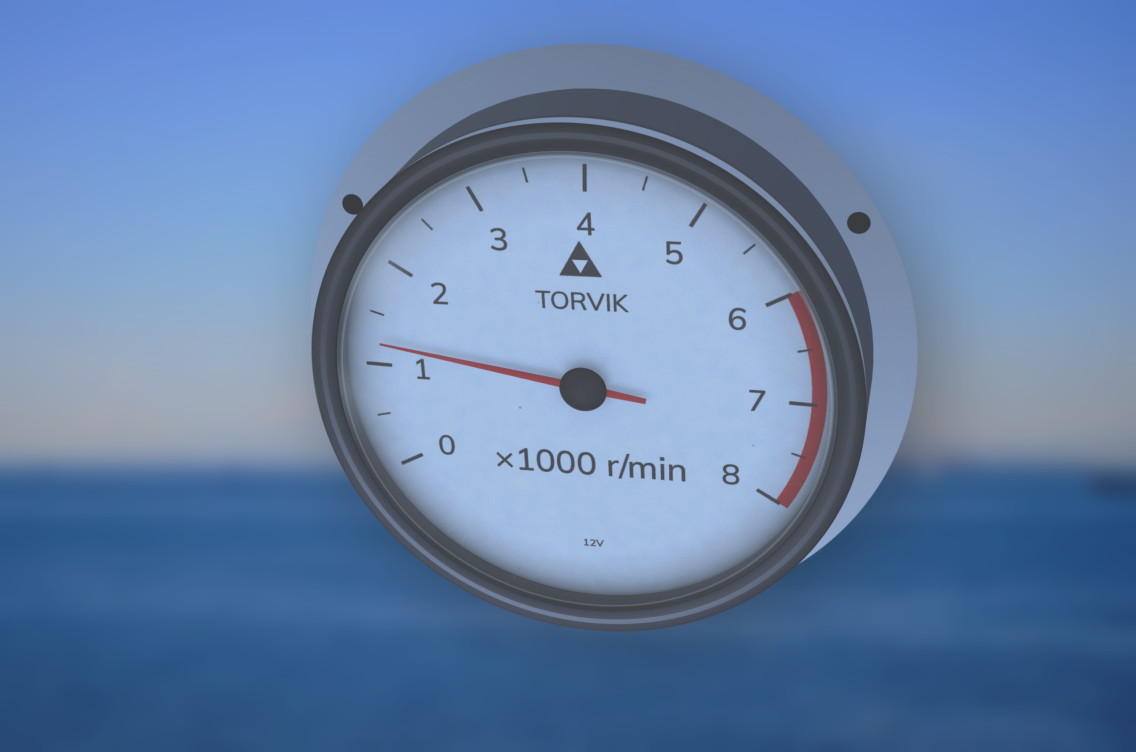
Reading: 1250rpm
